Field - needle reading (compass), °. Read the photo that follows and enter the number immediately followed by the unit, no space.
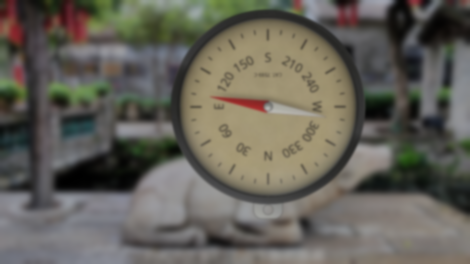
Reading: 100°
